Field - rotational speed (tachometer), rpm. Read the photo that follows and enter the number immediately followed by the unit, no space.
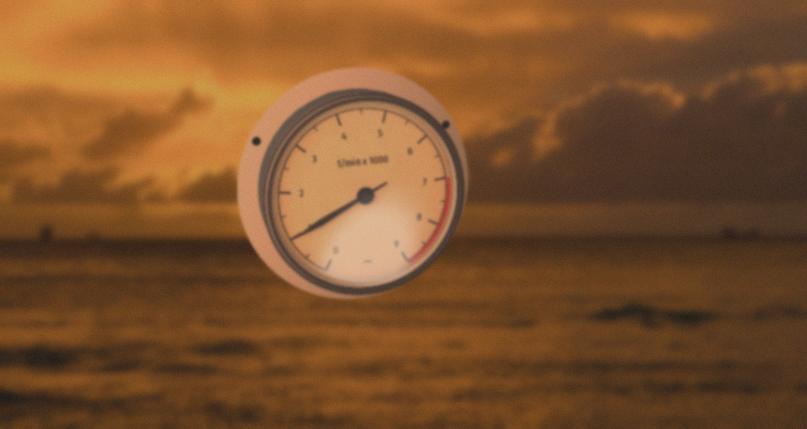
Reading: 1000rpm
